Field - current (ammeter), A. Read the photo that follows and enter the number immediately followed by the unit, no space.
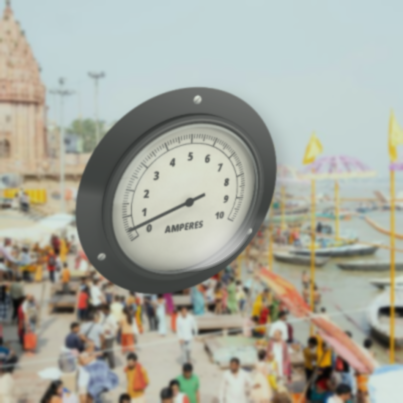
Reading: 0.5A
